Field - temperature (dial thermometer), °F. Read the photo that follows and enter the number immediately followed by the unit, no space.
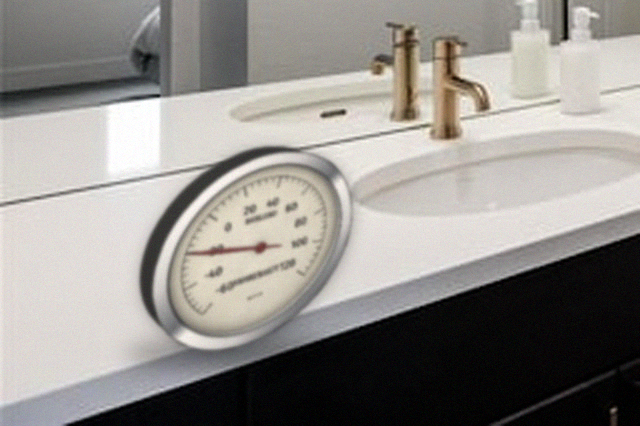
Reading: -20°F
